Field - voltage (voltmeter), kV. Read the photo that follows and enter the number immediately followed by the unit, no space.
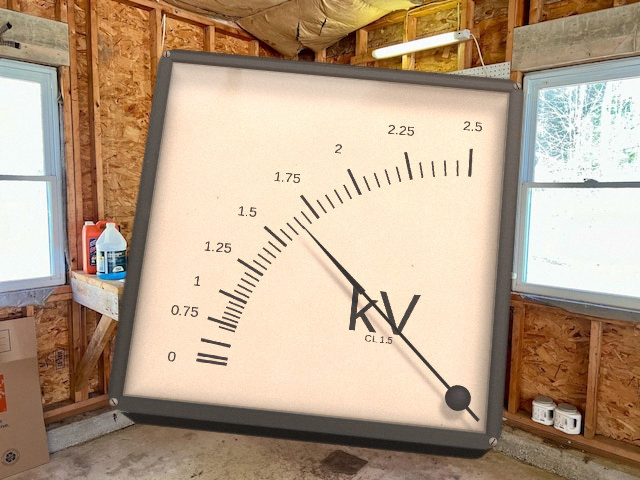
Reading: 1.65kV
